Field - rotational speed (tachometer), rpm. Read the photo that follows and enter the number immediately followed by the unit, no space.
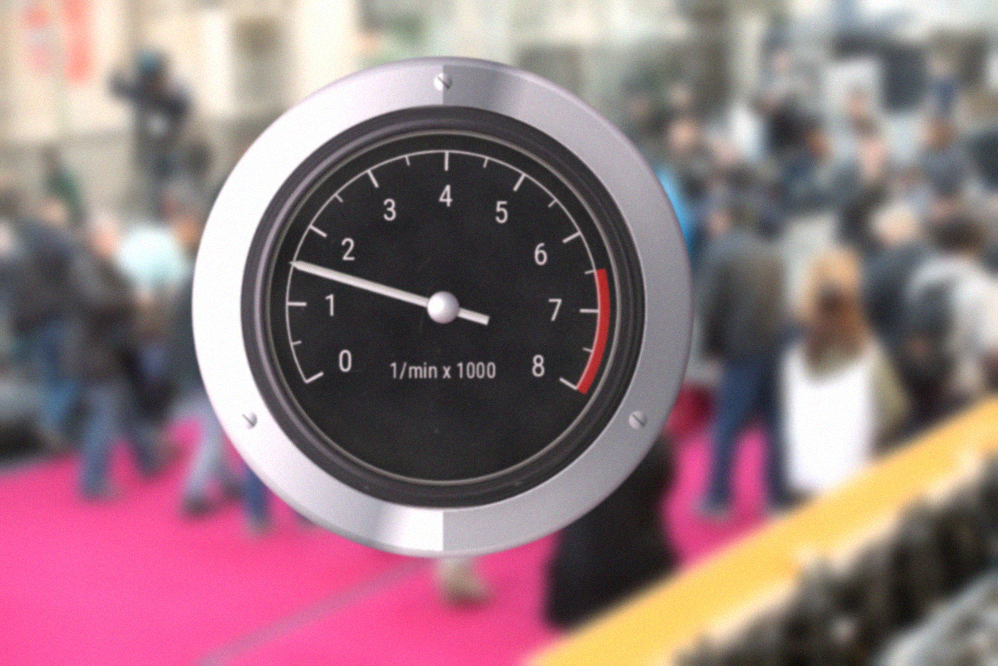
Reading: 1500rpm
